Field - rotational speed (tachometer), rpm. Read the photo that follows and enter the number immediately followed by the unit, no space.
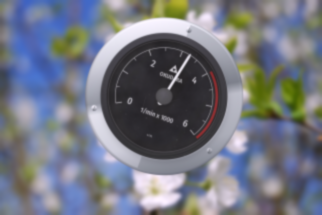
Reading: 3250rpm
